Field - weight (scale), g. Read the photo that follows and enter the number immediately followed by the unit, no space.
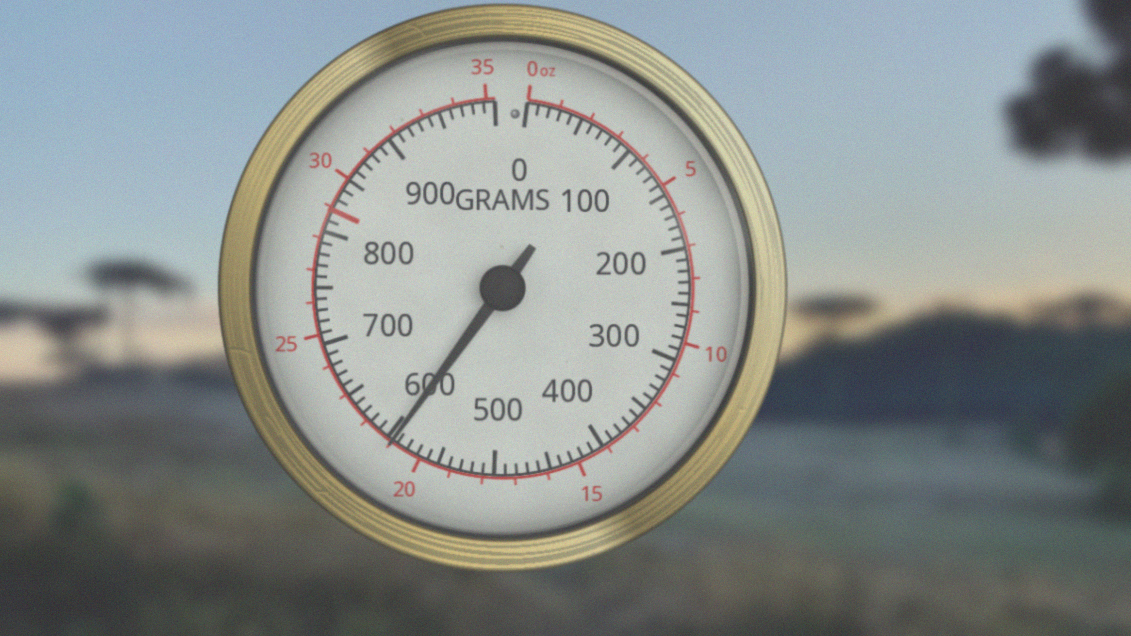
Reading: 595g
